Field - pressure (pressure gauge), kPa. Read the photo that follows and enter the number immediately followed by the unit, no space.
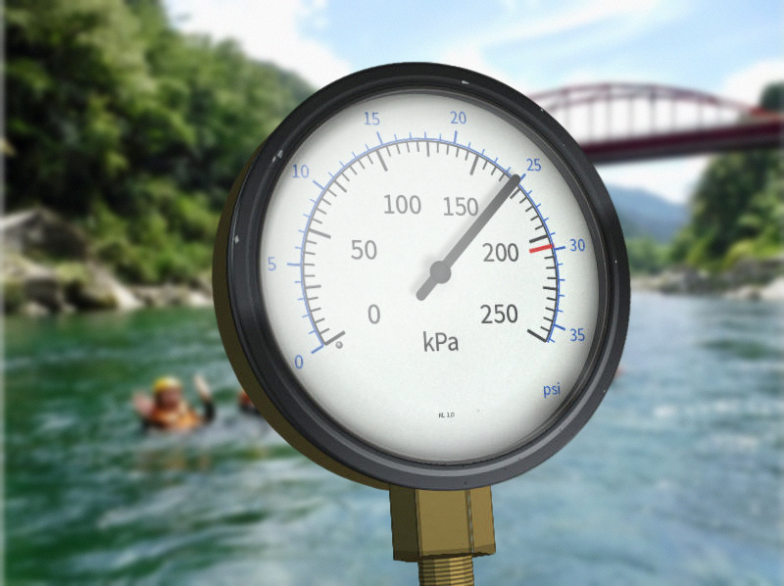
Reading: 170kPa
